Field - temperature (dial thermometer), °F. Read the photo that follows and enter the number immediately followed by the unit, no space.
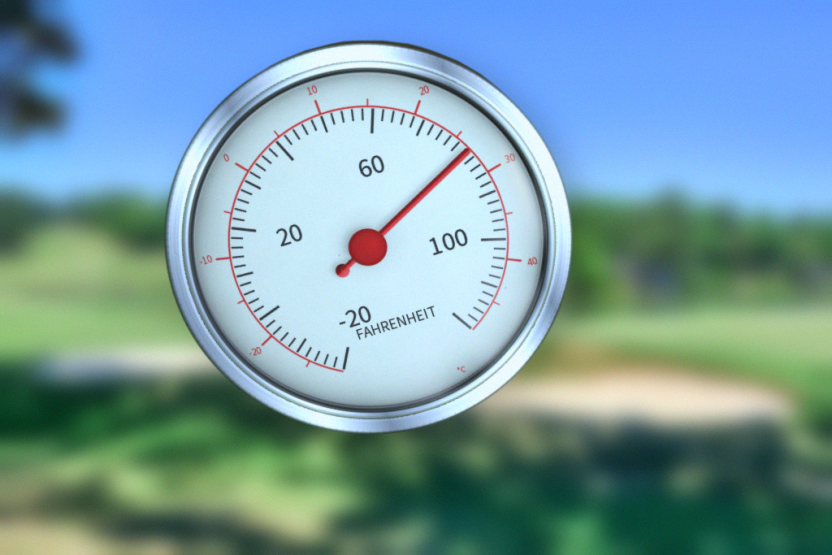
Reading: 80°F
